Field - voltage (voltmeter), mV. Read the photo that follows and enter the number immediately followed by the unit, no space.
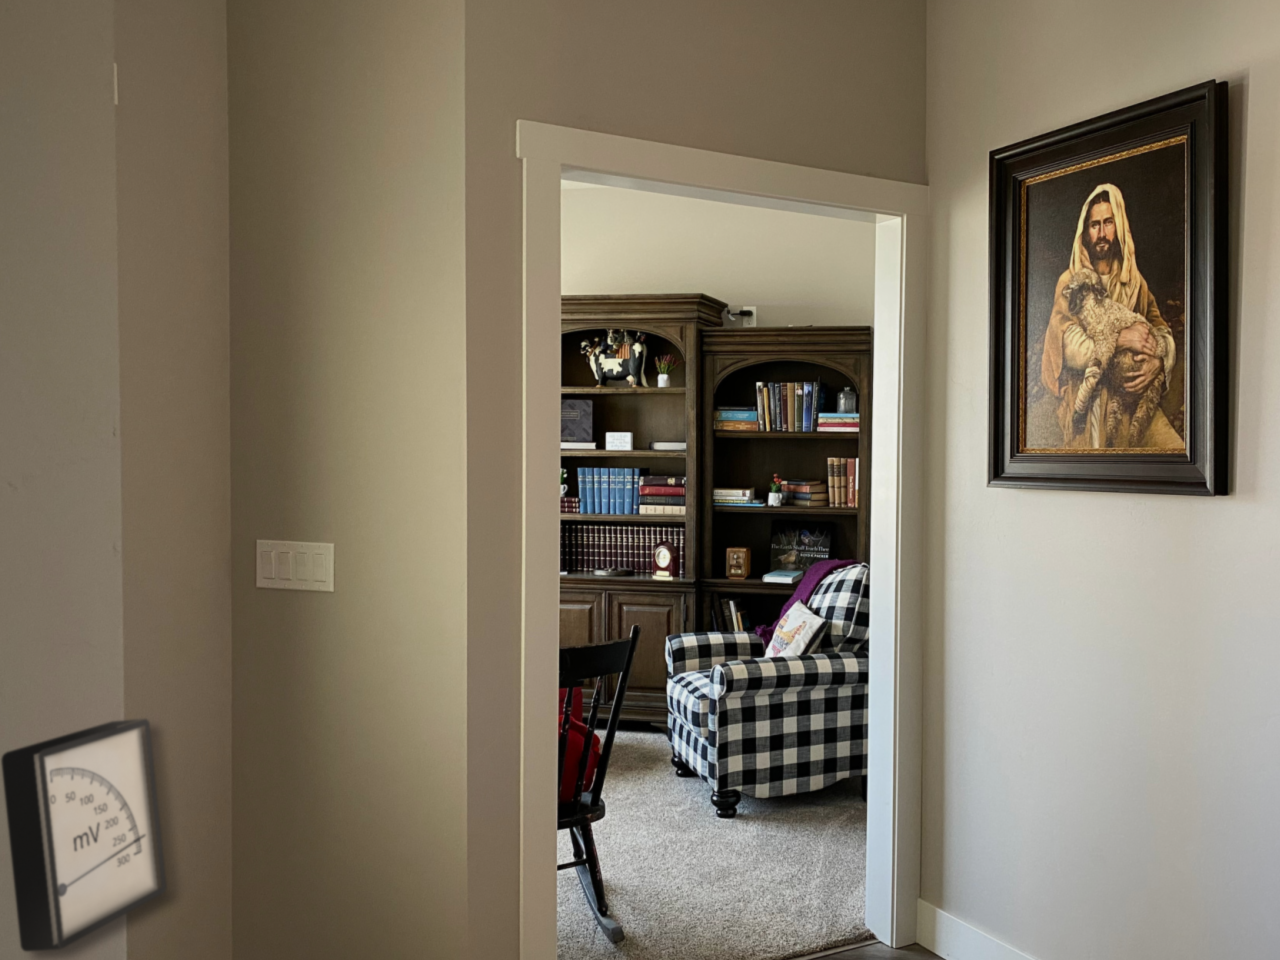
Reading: 275mV
